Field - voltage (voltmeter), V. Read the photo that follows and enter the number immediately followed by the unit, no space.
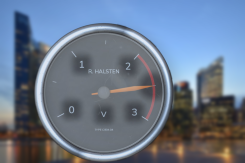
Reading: 2.5V
